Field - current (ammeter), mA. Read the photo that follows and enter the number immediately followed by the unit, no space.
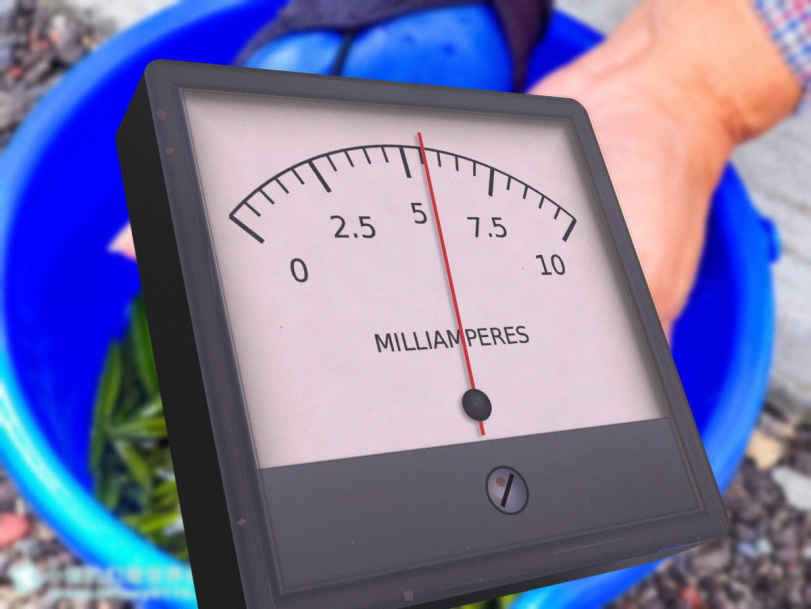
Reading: 5.5mA
